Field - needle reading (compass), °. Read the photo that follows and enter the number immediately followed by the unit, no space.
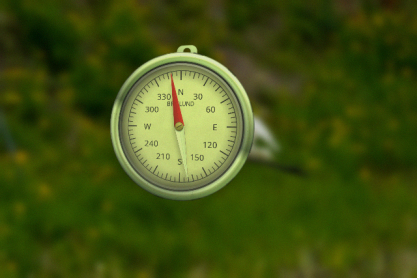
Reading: 350°
